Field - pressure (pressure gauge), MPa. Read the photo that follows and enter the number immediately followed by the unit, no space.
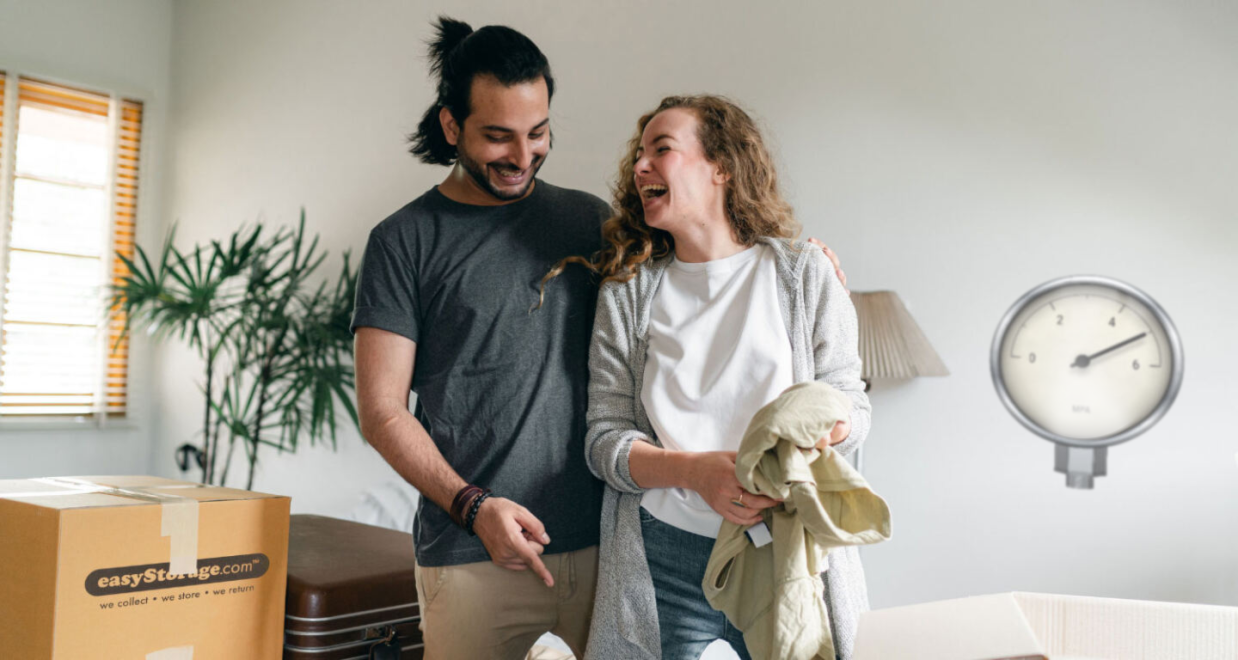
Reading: 5MPa
